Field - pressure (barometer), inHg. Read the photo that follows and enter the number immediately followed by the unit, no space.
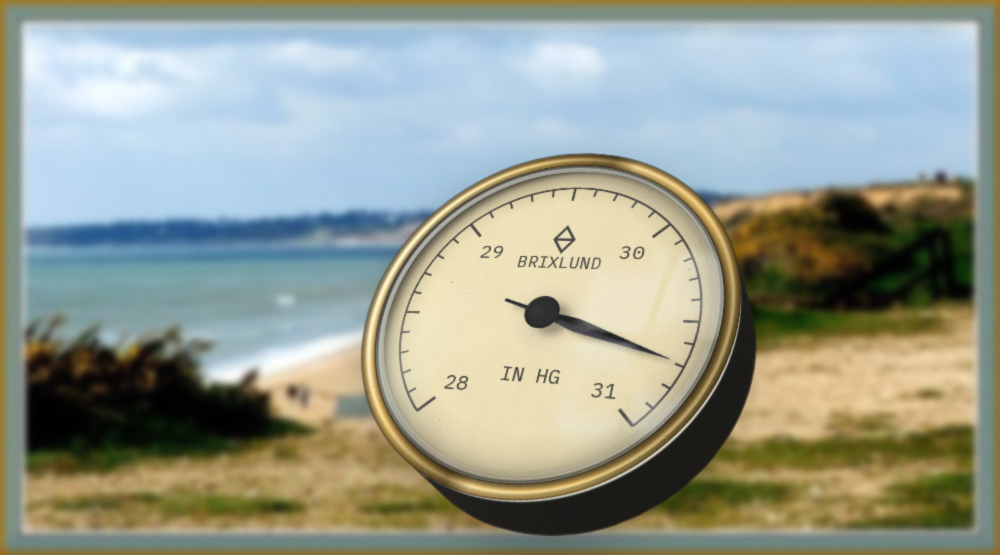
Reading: 30.7inHg
